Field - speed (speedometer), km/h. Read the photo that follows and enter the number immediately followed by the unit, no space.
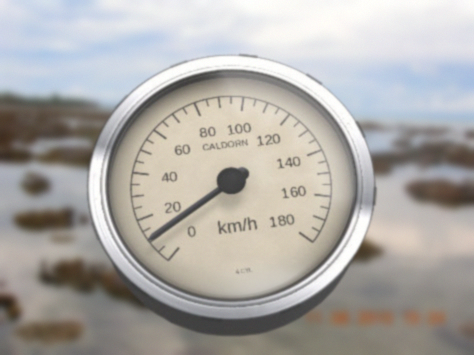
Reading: 10km/h
